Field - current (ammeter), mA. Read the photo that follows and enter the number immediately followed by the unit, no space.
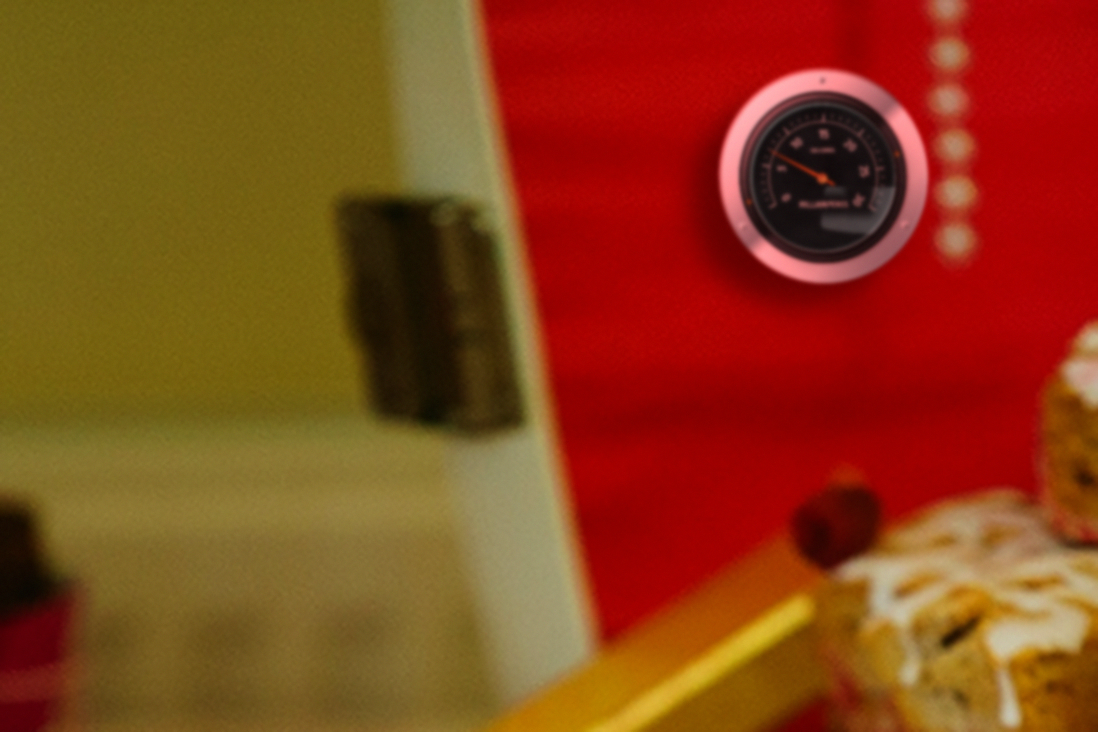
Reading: 7mA
